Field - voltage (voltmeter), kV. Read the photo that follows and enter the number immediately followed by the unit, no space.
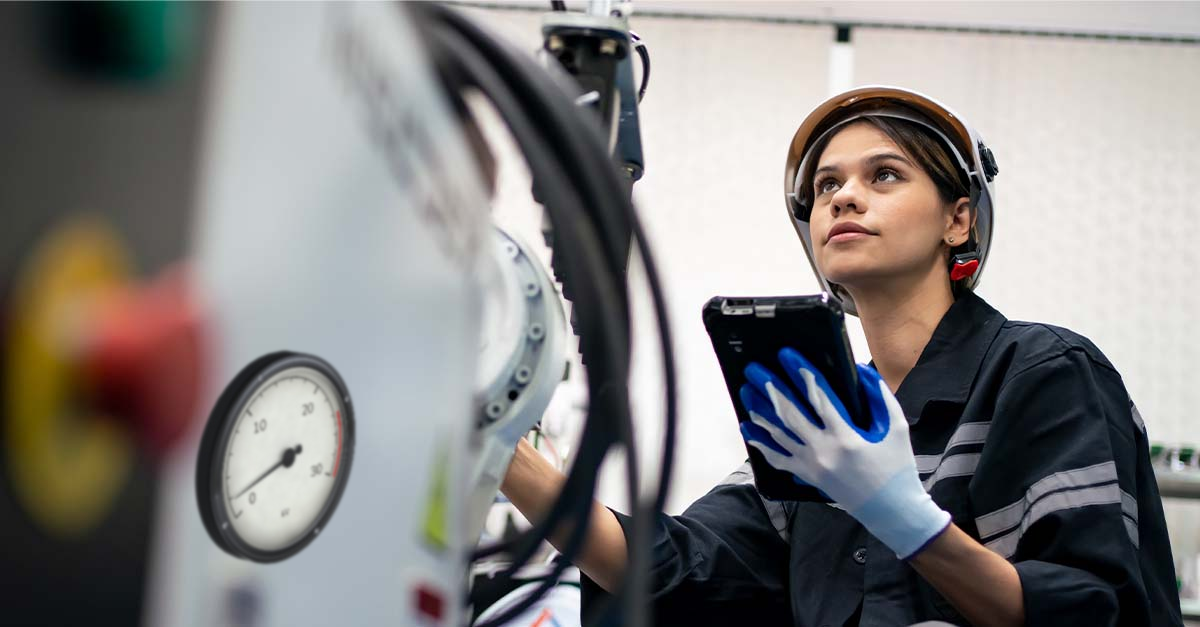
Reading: 2kV
